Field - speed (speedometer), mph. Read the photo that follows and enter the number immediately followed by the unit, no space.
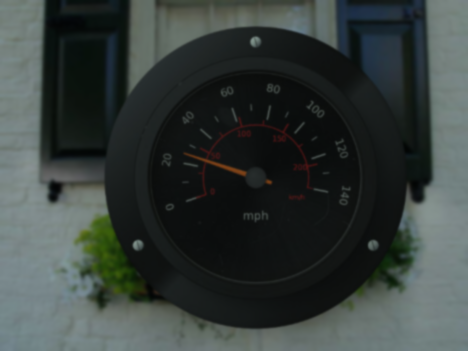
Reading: 25mph
